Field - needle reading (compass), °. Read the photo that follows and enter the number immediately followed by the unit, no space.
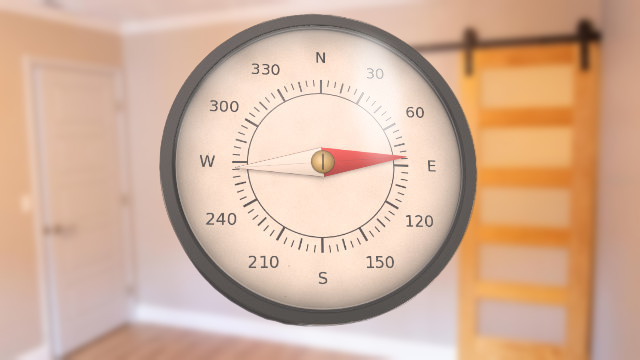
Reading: 85°
